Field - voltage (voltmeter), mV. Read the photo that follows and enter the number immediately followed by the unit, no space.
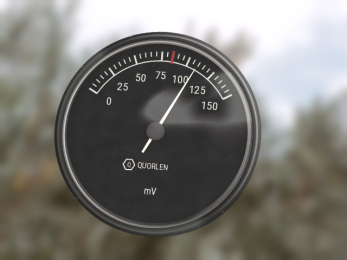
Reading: 110mV
